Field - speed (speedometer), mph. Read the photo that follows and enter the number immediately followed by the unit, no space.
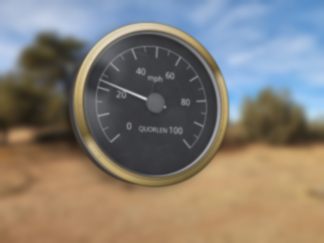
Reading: 22.5mph
